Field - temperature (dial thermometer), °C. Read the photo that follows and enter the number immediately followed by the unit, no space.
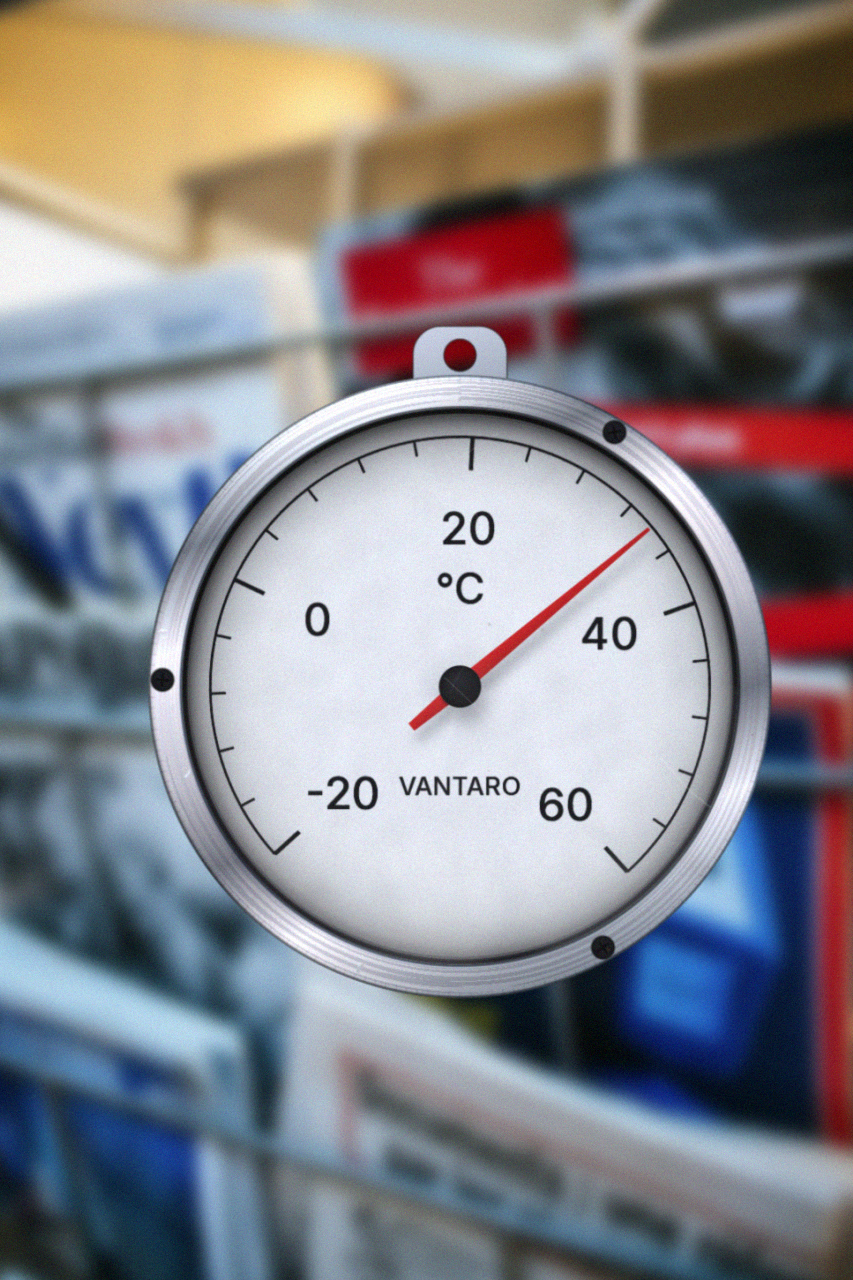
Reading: 34°C
